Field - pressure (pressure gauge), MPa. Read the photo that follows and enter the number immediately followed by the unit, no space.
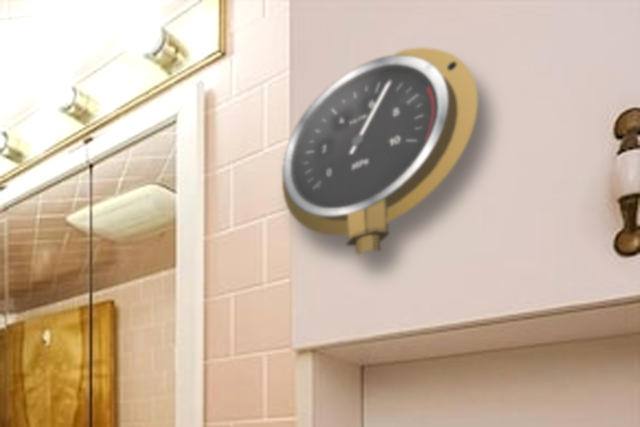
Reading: 6.5MPa
